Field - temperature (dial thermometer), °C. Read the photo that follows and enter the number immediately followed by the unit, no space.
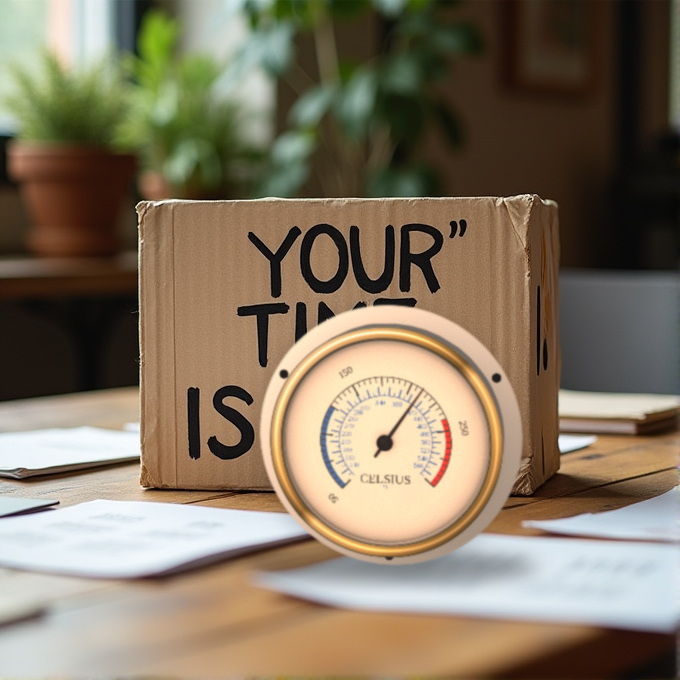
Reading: 210°C
